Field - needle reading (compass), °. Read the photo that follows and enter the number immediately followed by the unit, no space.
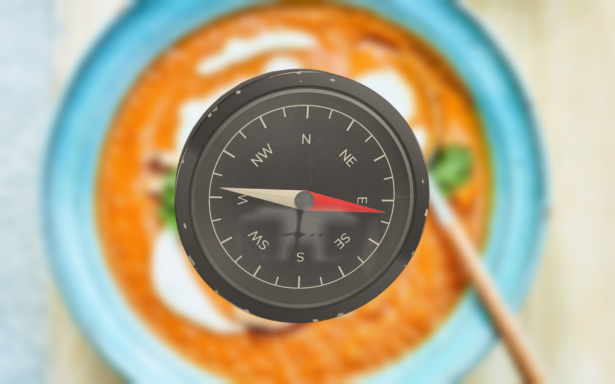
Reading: 97.5°
